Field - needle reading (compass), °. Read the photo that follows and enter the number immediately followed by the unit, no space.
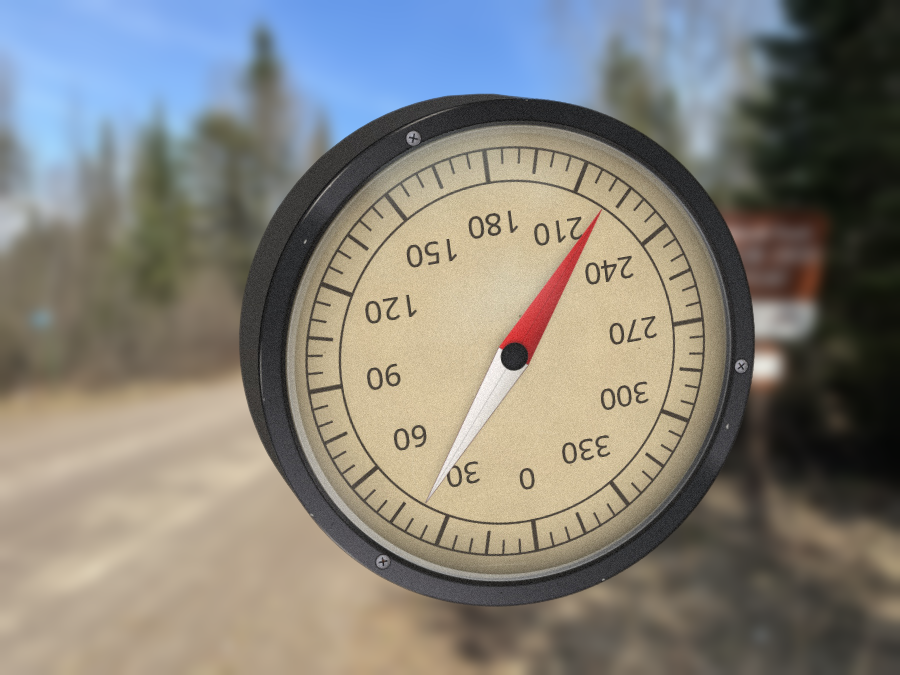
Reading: 220°
